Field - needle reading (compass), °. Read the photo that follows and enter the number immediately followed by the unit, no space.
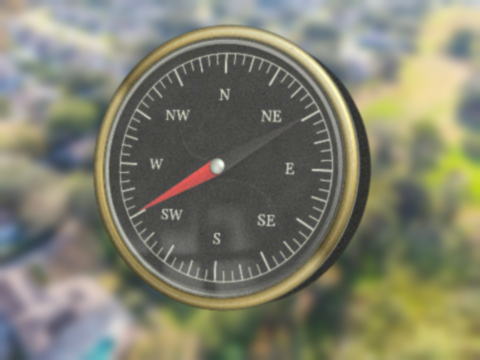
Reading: 240°
